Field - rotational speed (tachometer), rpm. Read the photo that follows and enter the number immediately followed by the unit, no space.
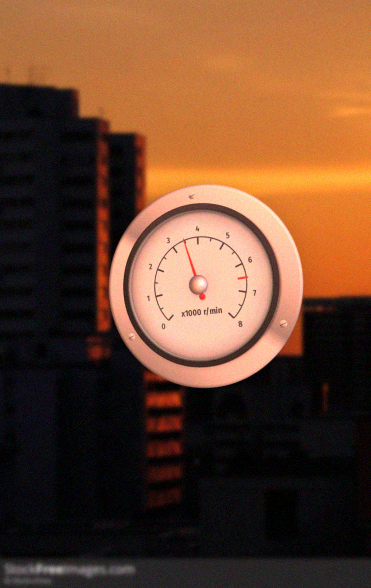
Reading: 3500rpm
